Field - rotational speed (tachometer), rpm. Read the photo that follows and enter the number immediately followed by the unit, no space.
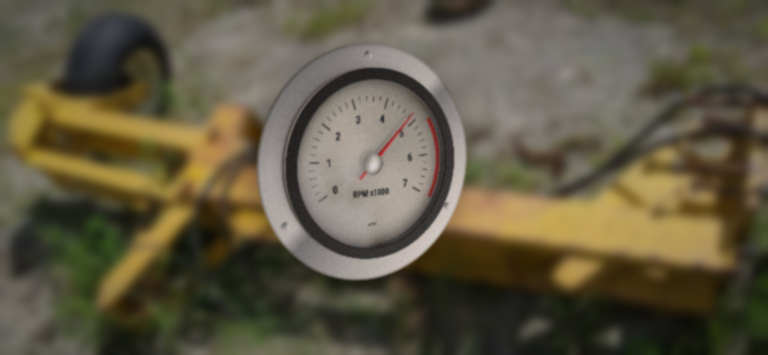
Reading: 4800rpm
